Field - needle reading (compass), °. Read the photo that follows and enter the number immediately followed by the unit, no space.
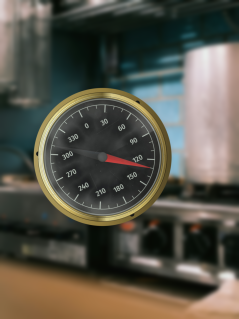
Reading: 130°
